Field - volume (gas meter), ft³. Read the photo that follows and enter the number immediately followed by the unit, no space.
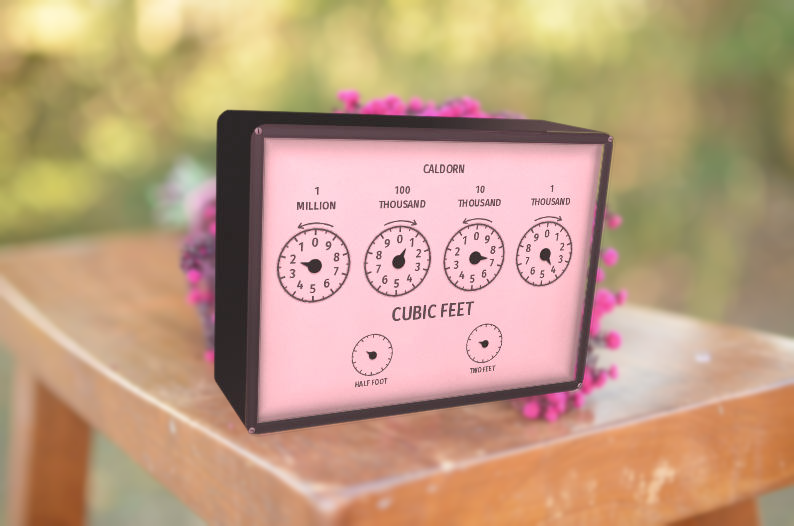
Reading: 207400ft³
